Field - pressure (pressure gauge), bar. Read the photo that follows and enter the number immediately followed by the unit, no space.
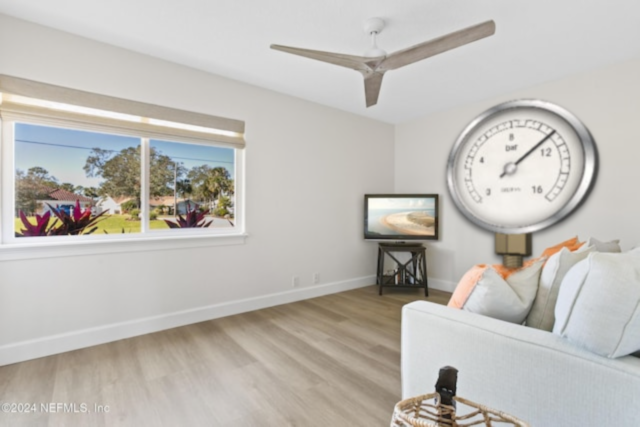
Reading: 11bar
